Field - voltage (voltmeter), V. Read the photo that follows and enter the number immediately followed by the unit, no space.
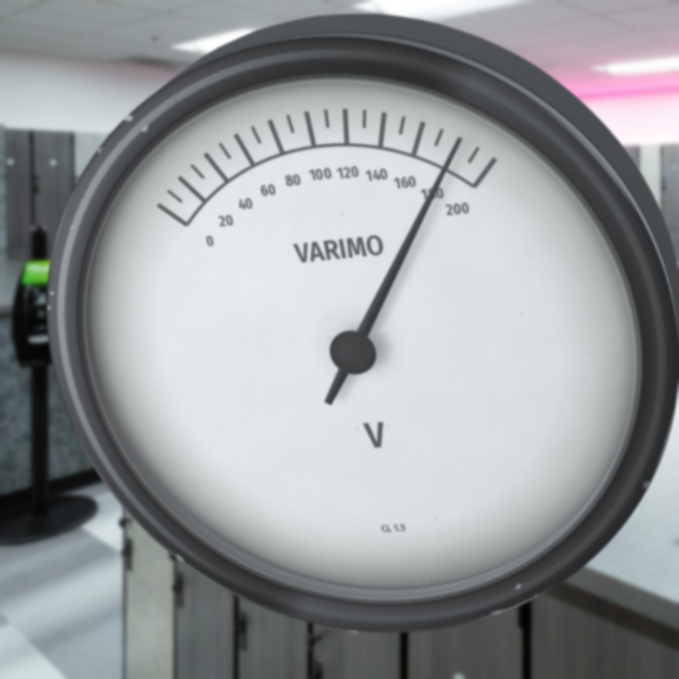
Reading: 180V
